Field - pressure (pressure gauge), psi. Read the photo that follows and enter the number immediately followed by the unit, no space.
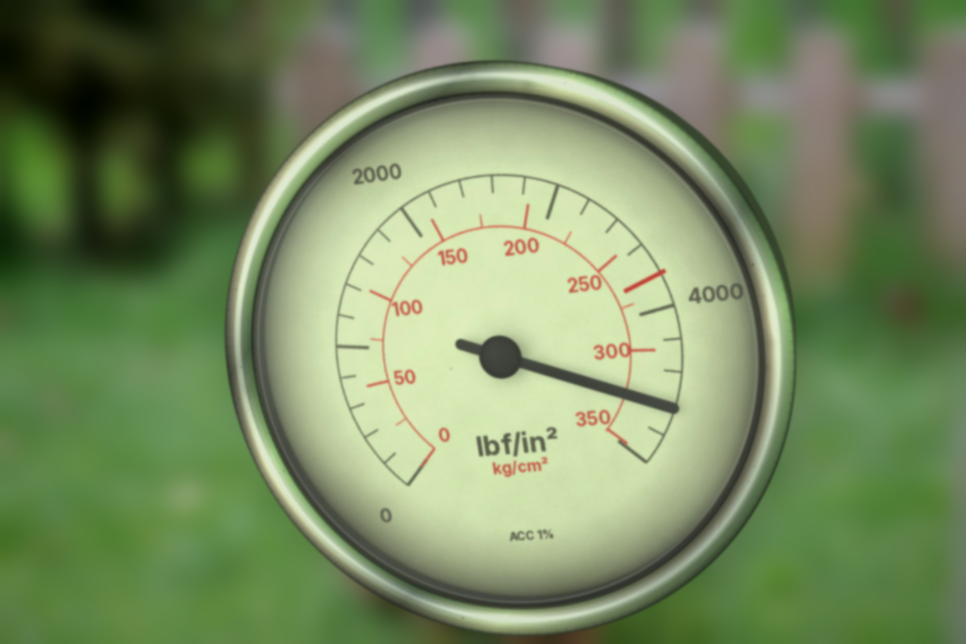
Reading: 4600psi
